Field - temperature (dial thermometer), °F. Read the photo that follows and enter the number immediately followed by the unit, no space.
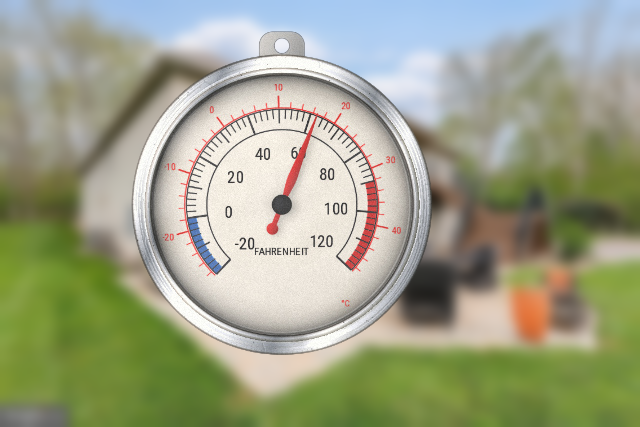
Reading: 62°F
